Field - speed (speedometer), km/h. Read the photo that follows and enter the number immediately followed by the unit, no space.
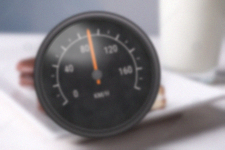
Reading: 90km/h
